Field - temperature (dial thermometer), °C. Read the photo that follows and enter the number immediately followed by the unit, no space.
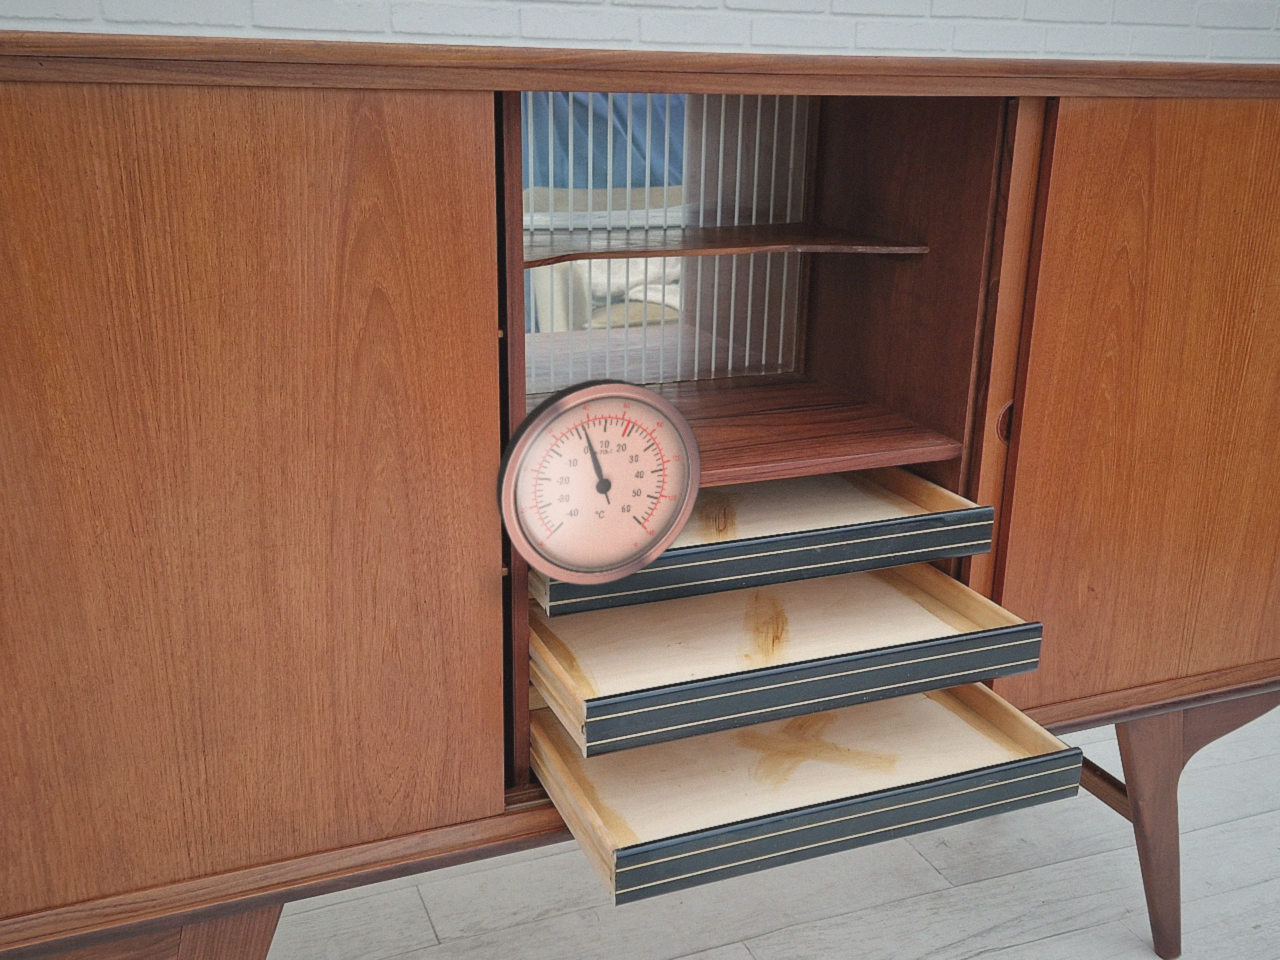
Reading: 2°C
